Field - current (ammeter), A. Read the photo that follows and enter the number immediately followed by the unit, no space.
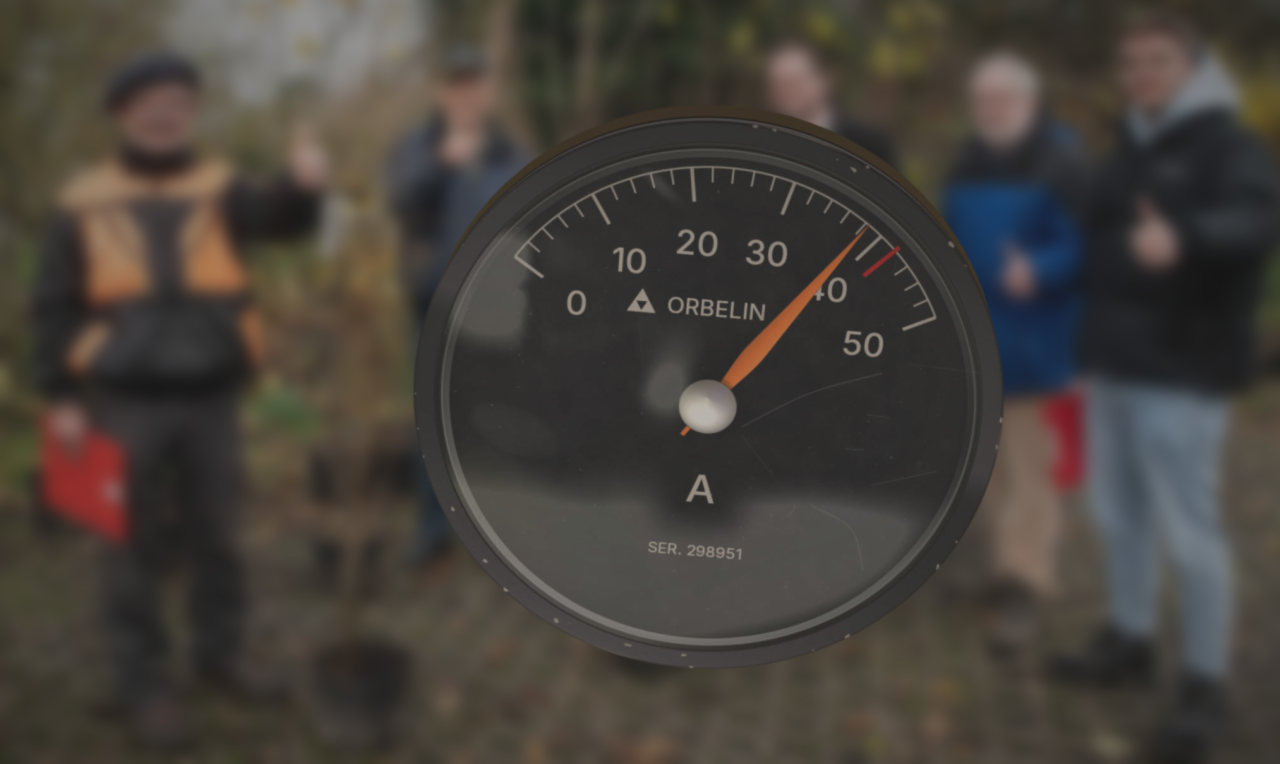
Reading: 38A
